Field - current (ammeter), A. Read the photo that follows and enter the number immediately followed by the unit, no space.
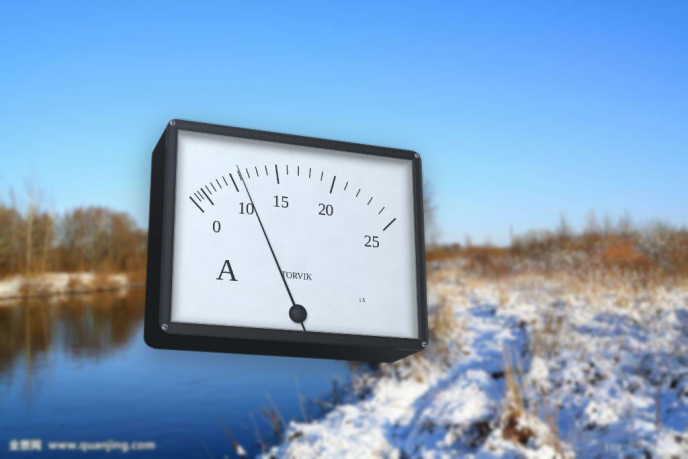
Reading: 11A
